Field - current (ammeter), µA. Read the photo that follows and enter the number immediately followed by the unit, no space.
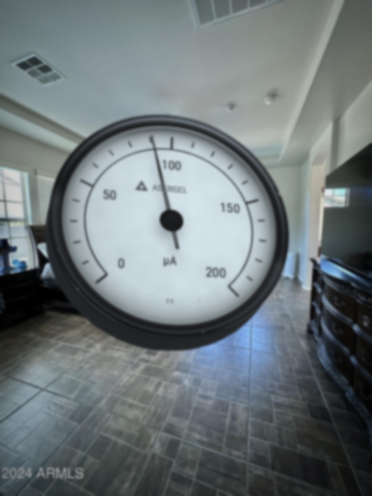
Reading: 90µA
